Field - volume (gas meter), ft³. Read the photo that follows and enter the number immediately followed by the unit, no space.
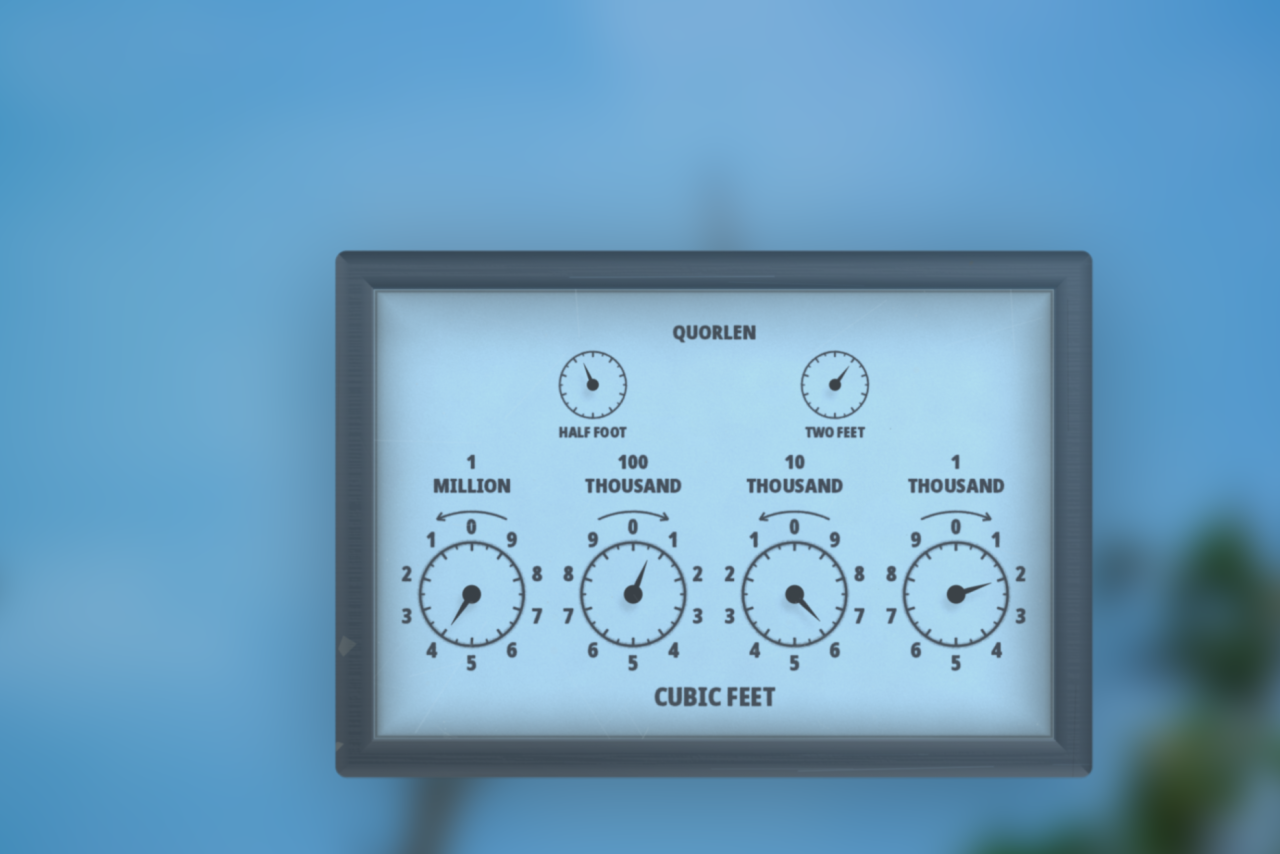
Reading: 406200ft³
